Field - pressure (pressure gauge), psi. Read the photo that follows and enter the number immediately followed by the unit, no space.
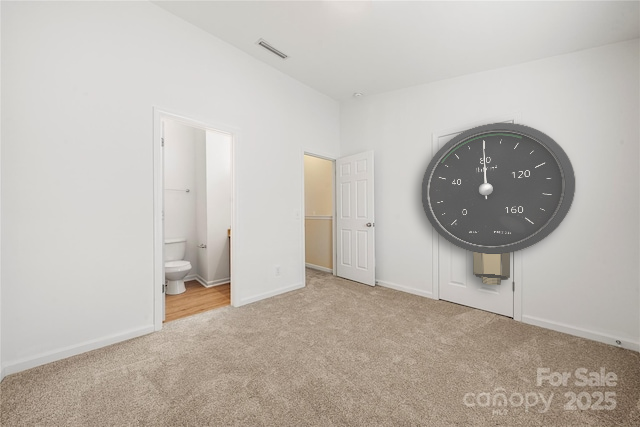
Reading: 80psi
